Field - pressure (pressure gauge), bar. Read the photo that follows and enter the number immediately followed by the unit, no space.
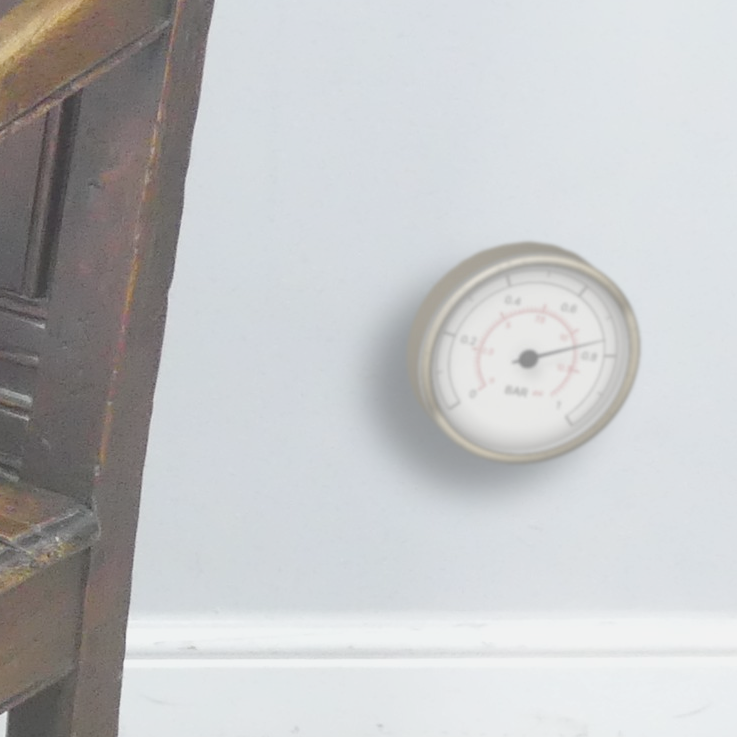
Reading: 0.75bar
